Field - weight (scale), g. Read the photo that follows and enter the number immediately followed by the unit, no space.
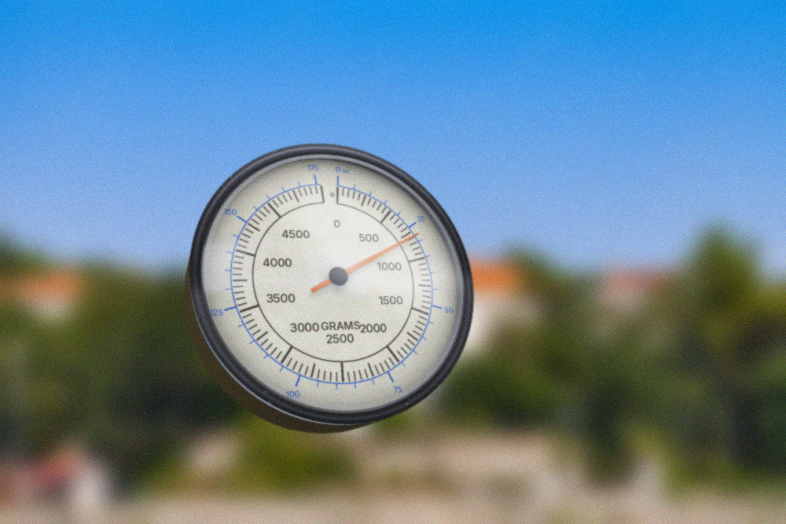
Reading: 800g
